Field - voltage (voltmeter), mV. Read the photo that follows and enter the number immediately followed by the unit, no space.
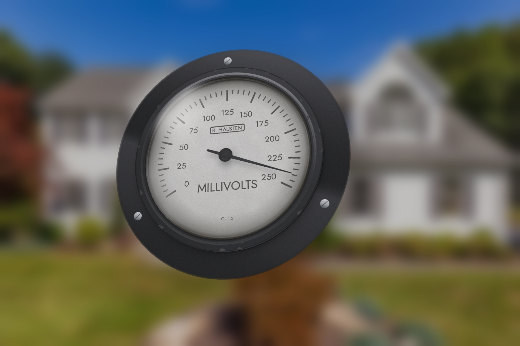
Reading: 240mV
